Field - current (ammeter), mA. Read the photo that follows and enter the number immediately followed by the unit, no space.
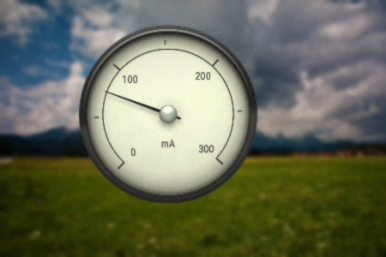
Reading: 75mA
